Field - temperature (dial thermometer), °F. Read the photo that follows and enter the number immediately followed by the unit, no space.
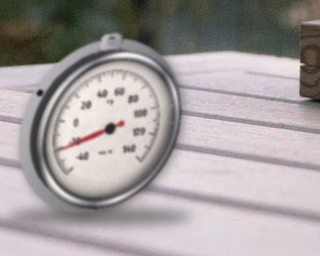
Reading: -20°F
